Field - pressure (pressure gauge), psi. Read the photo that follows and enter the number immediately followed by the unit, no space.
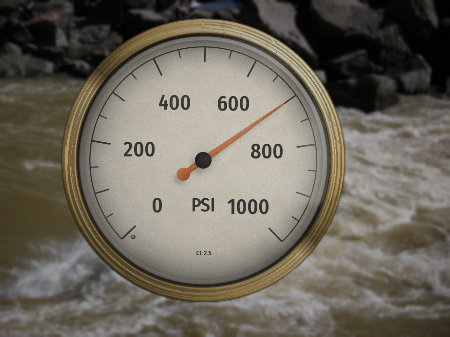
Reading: 700psi
